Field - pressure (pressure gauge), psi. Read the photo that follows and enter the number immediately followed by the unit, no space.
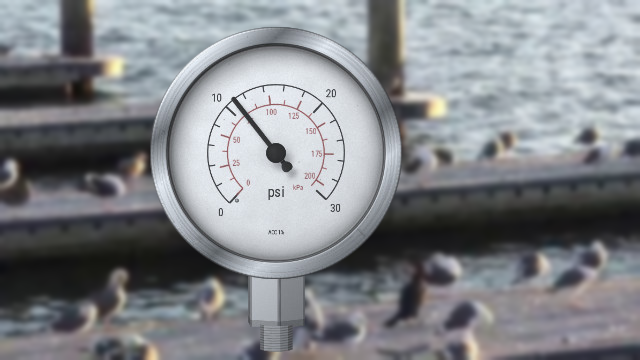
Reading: 11psi
